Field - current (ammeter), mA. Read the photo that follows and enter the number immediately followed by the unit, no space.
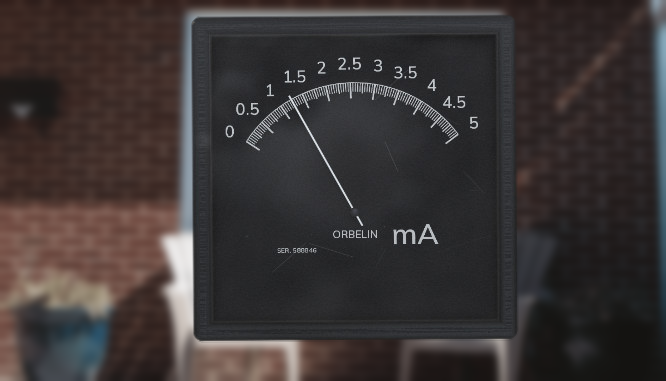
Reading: 1.25mA
